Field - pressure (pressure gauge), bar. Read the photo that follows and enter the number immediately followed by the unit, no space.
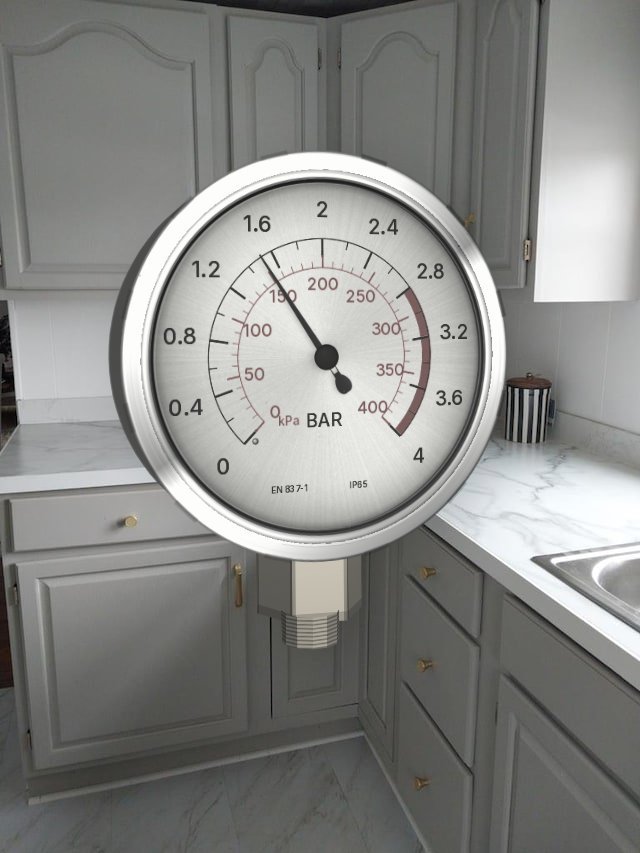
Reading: 1.5bar
